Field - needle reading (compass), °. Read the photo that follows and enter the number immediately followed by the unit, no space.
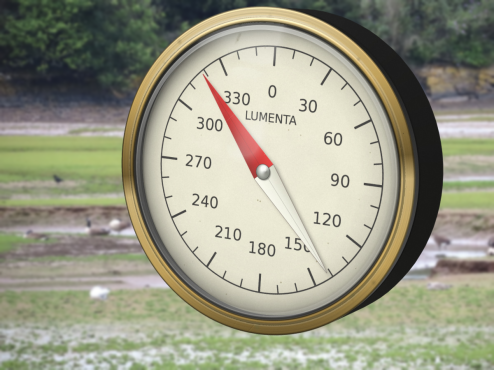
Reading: 320°
